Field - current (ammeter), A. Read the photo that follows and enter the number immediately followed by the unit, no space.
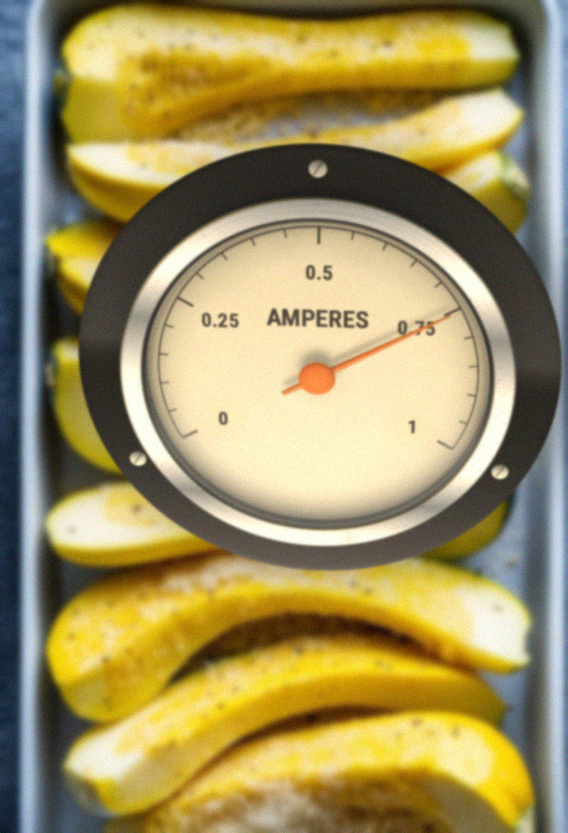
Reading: 0.75A
